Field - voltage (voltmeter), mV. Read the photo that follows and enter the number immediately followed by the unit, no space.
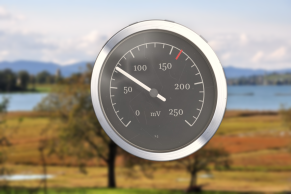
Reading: 75mV
